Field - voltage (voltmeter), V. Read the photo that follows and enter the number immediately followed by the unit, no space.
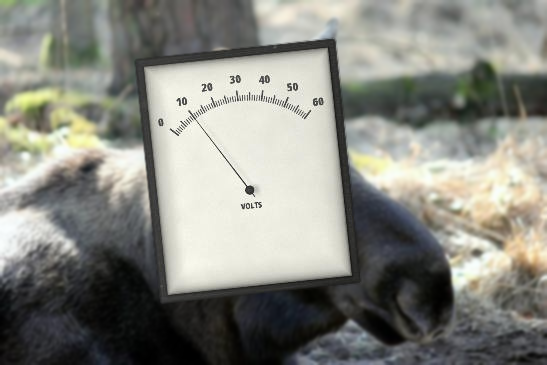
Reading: 10V
